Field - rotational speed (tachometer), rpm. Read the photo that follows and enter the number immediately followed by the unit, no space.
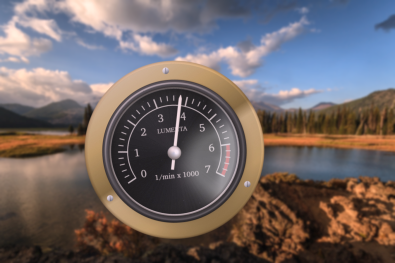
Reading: 3800rpm
